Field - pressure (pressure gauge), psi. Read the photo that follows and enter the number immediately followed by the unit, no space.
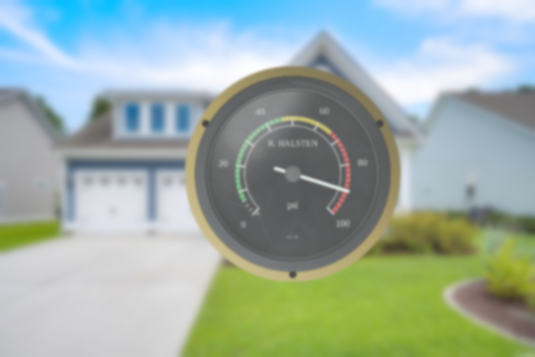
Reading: 90psi
